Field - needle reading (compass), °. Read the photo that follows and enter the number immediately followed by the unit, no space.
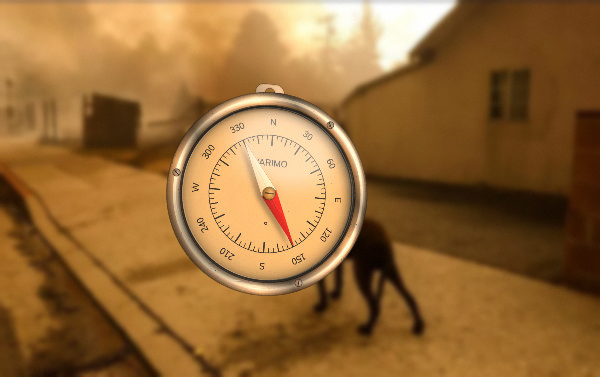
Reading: 150°
